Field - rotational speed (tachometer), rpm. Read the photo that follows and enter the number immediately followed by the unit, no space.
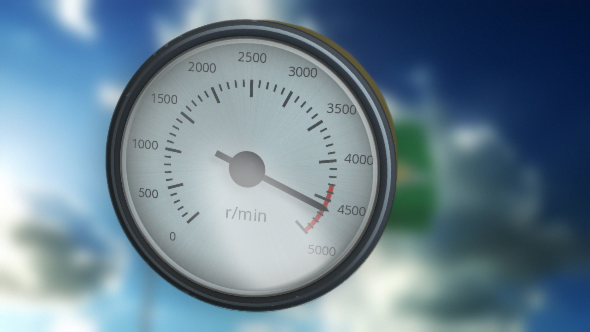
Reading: 4600rpm
